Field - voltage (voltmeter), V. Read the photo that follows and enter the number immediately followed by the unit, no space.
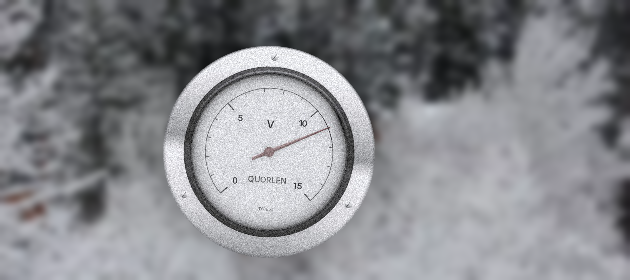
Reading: 11V
